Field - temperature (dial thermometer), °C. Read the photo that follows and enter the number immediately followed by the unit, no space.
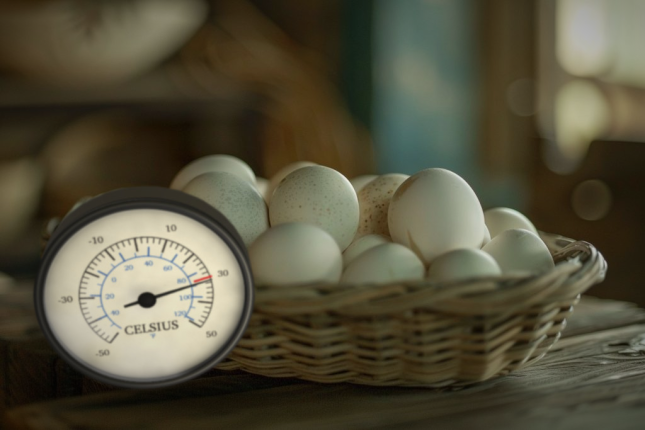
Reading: 30°C
